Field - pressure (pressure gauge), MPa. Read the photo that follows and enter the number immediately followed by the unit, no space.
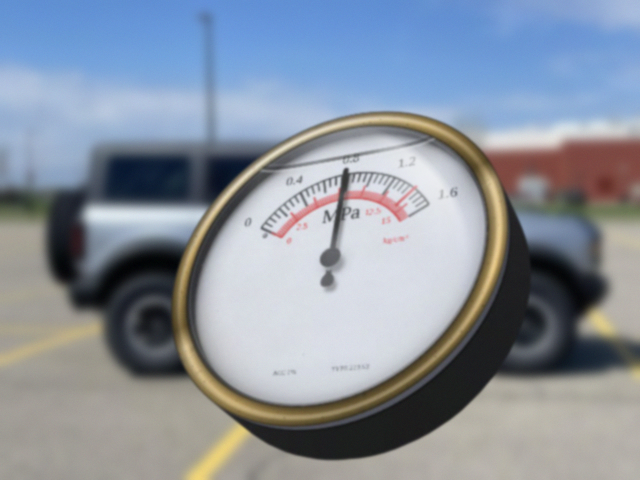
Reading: 0.8MPa
